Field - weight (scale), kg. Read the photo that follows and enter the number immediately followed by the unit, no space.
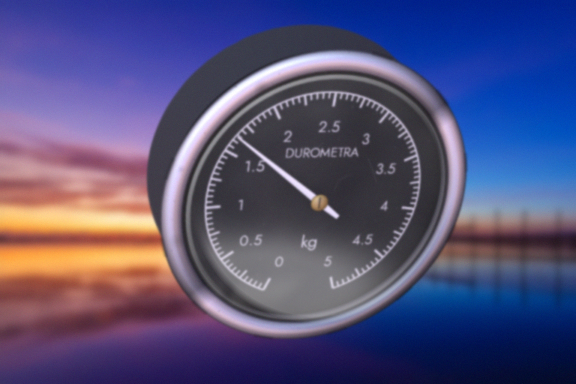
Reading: 1.65kg
